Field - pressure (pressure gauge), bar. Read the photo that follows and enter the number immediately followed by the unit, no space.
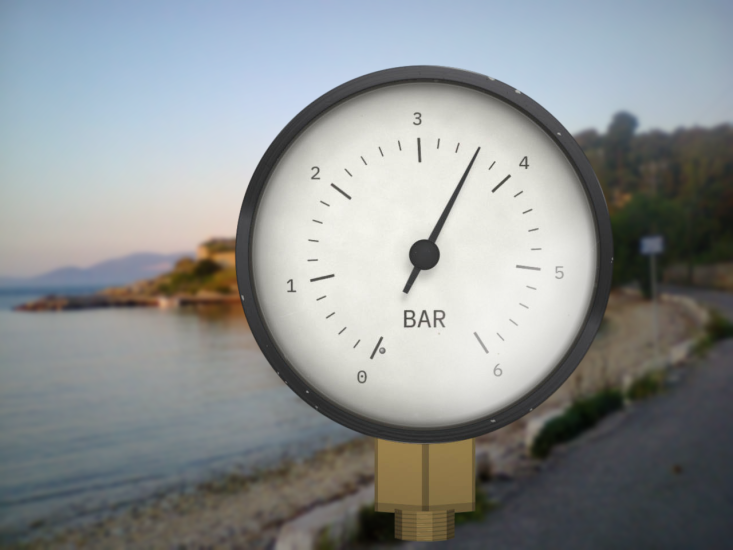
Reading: 3.6bar
